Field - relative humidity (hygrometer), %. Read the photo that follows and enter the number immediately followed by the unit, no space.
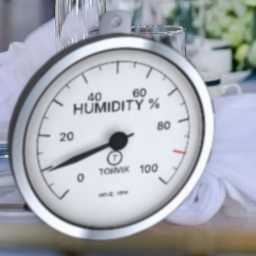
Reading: 10%
